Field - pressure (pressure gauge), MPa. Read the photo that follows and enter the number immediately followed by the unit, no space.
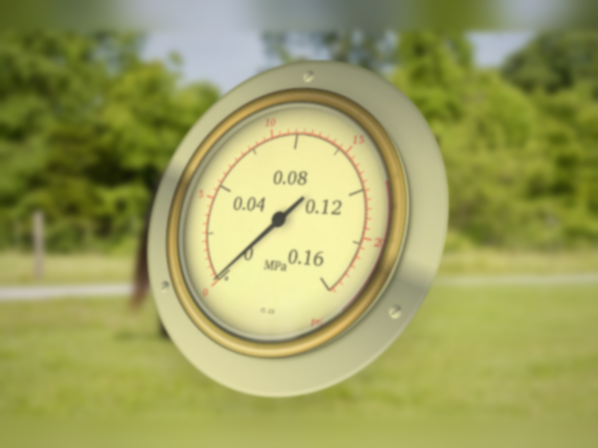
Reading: 0MPa
